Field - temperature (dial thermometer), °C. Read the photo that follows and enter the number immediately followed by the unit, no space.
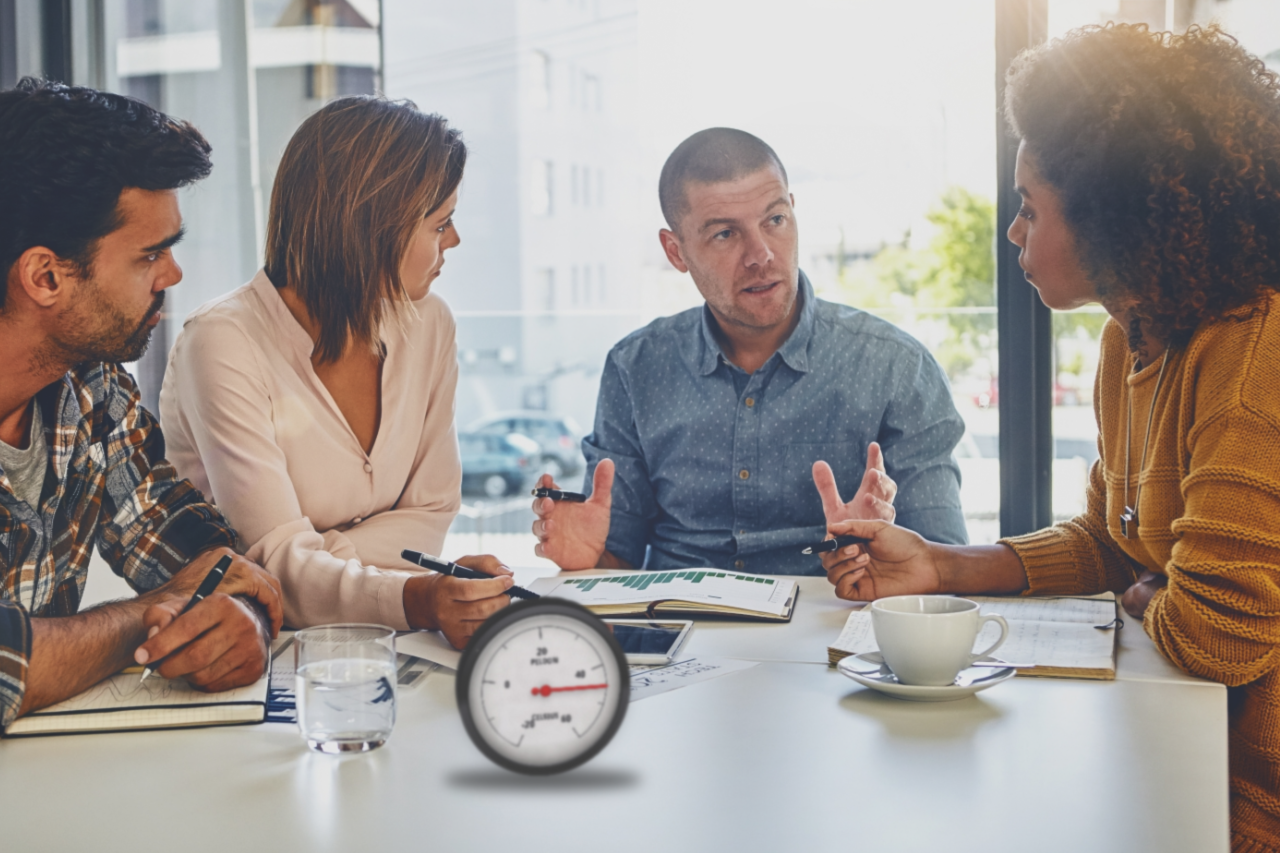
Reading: 45°C
